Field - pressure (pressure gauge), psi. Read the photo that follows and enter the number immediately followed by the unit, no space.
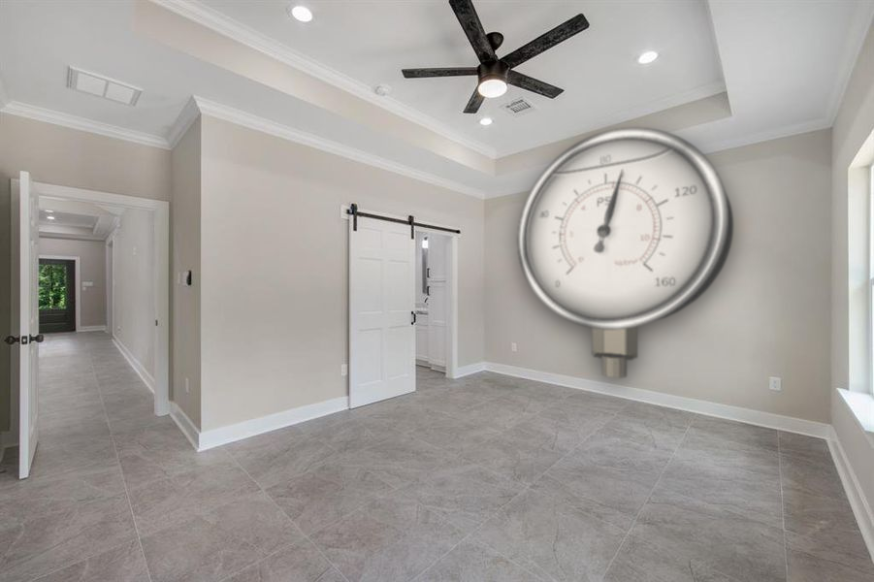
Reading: 90psi
